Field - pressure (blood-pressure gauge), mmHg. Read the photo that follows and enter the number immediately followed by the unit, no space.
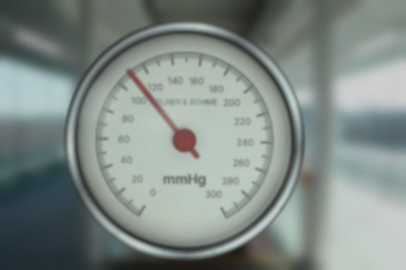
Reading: 110mmHg
